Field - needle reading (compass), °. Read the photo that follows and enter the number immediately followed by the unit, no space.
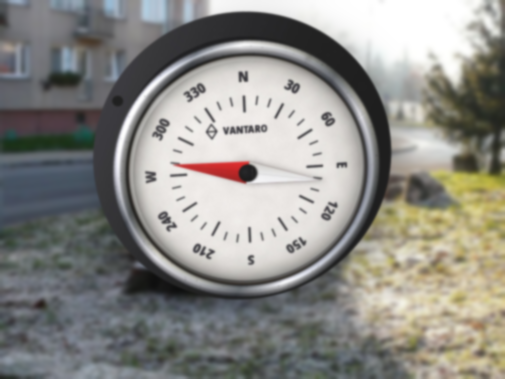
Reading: 280°
